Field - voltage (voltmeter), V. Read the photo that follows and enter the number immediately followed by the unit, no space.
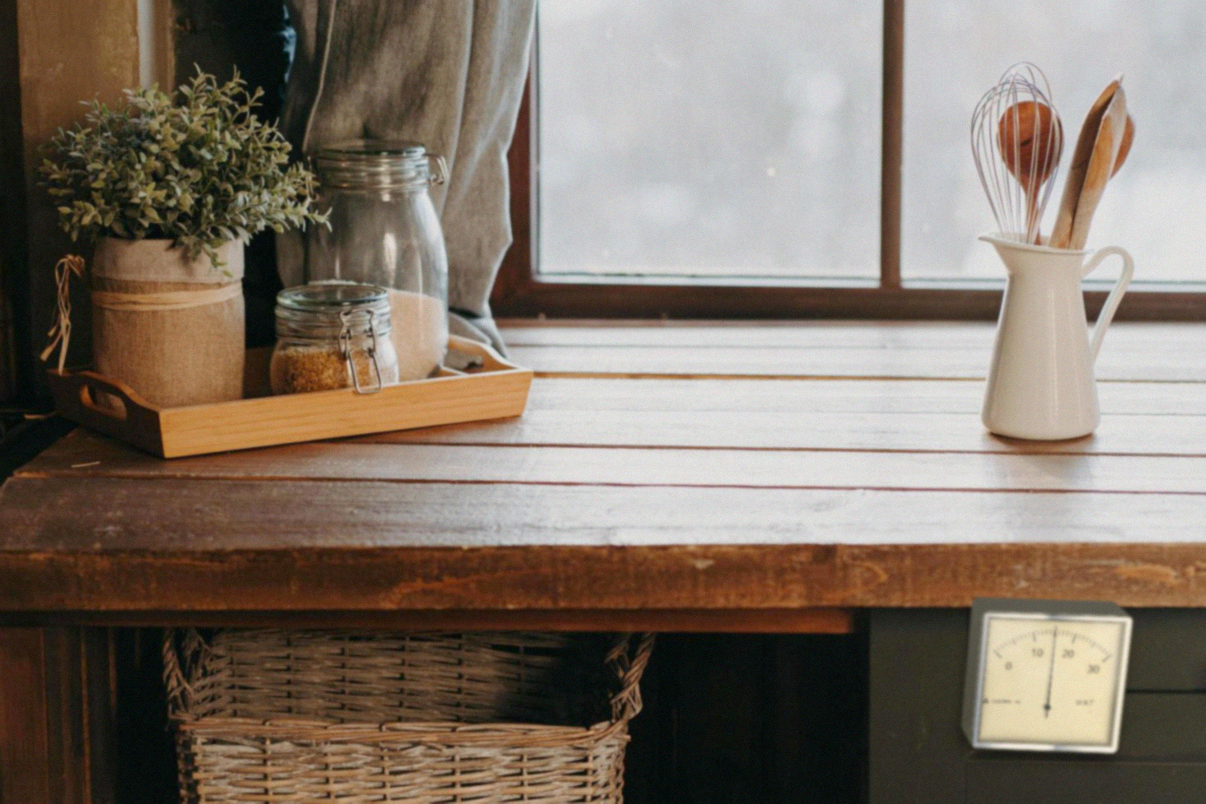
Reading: 15V
